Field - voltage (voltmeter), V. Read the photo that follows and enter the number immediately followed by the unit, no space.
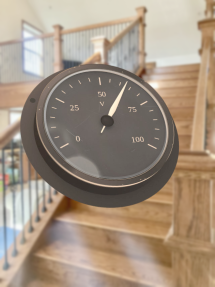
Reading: 62.5V
